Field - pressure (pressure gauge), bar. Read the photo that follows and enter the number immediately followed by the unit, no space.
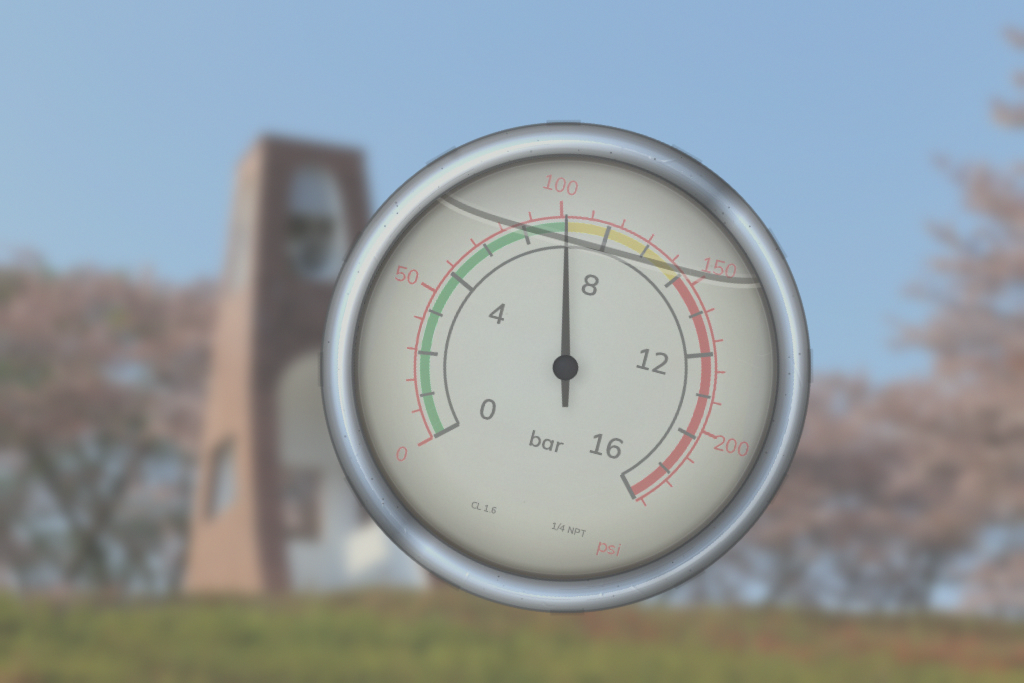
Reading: 7bar
